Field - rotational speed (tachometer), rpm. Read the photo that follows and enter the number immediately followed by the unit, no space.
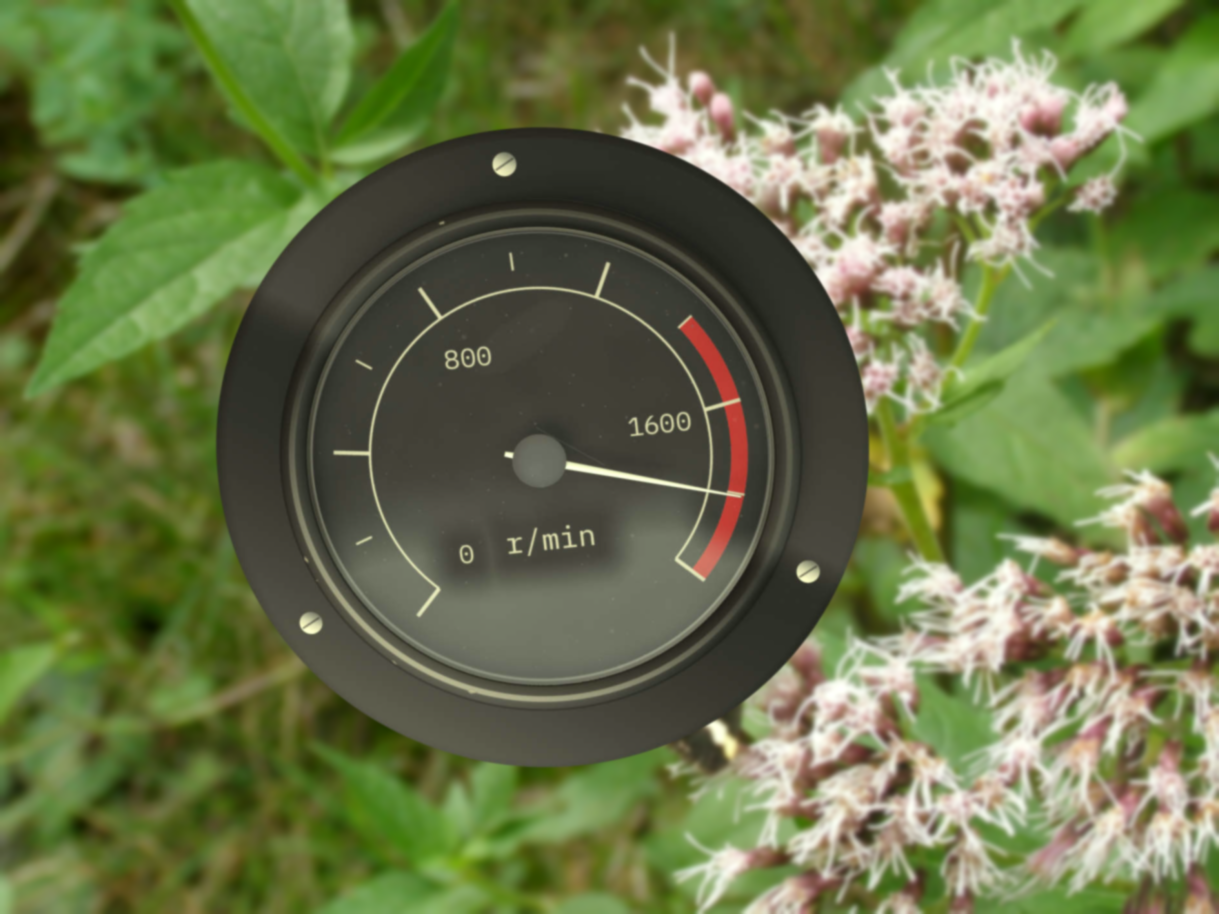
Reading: 1800rpm
